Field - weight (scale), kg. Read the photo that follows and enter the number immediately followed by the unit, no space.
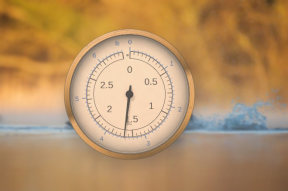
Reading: 1.6kg
